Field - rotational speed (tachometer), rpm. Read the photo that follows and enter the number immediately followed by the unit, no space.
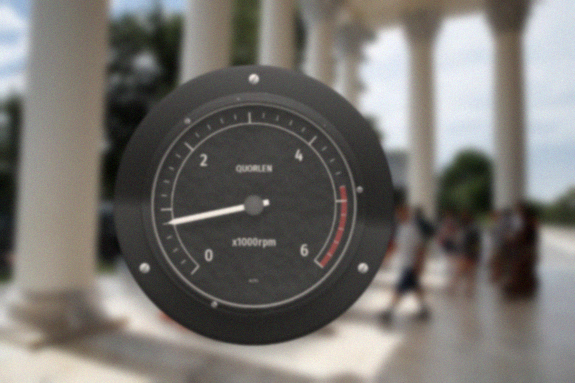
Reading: 800rpm
